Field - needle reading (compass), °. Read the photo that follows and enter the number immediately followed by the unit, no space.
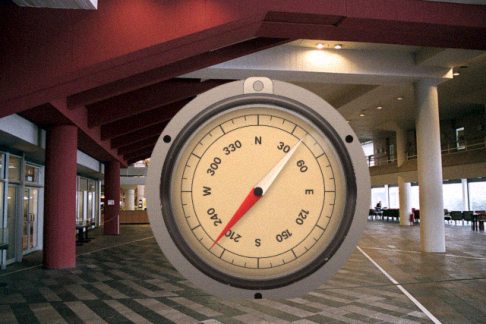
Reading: 220°
